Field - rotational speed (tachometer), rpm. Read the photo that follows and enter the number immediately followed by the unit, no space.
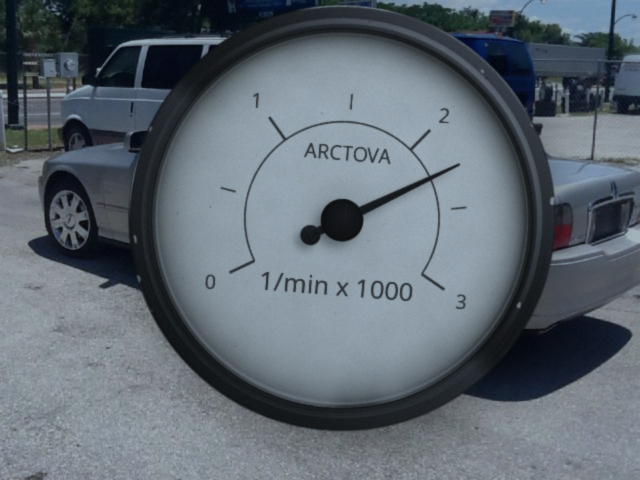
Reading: 2250rpm
